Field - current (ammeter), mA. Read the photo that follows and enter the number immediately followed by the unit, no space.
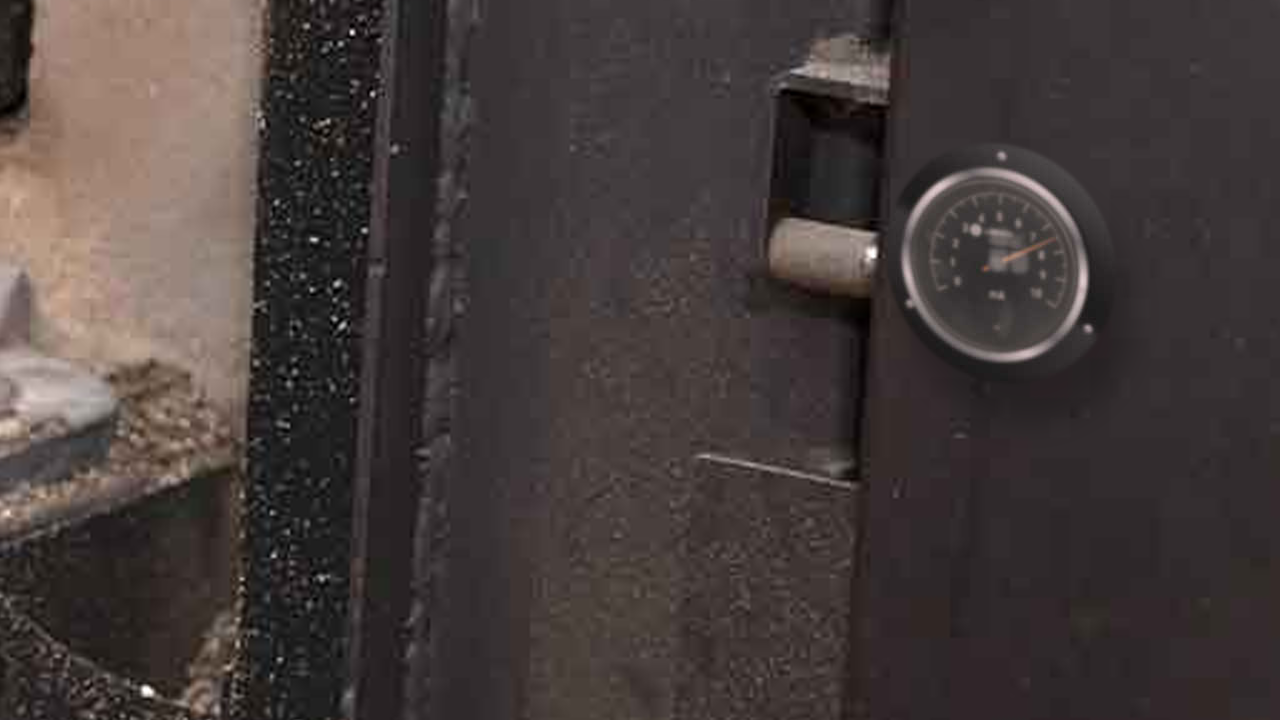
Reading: 7.5mA
